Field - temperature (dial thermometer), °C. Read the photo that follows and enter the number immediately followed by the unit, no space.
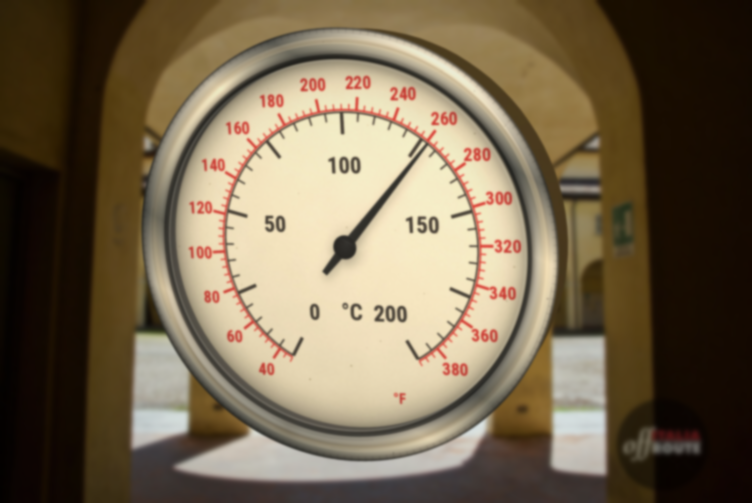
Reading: 127.5°C
